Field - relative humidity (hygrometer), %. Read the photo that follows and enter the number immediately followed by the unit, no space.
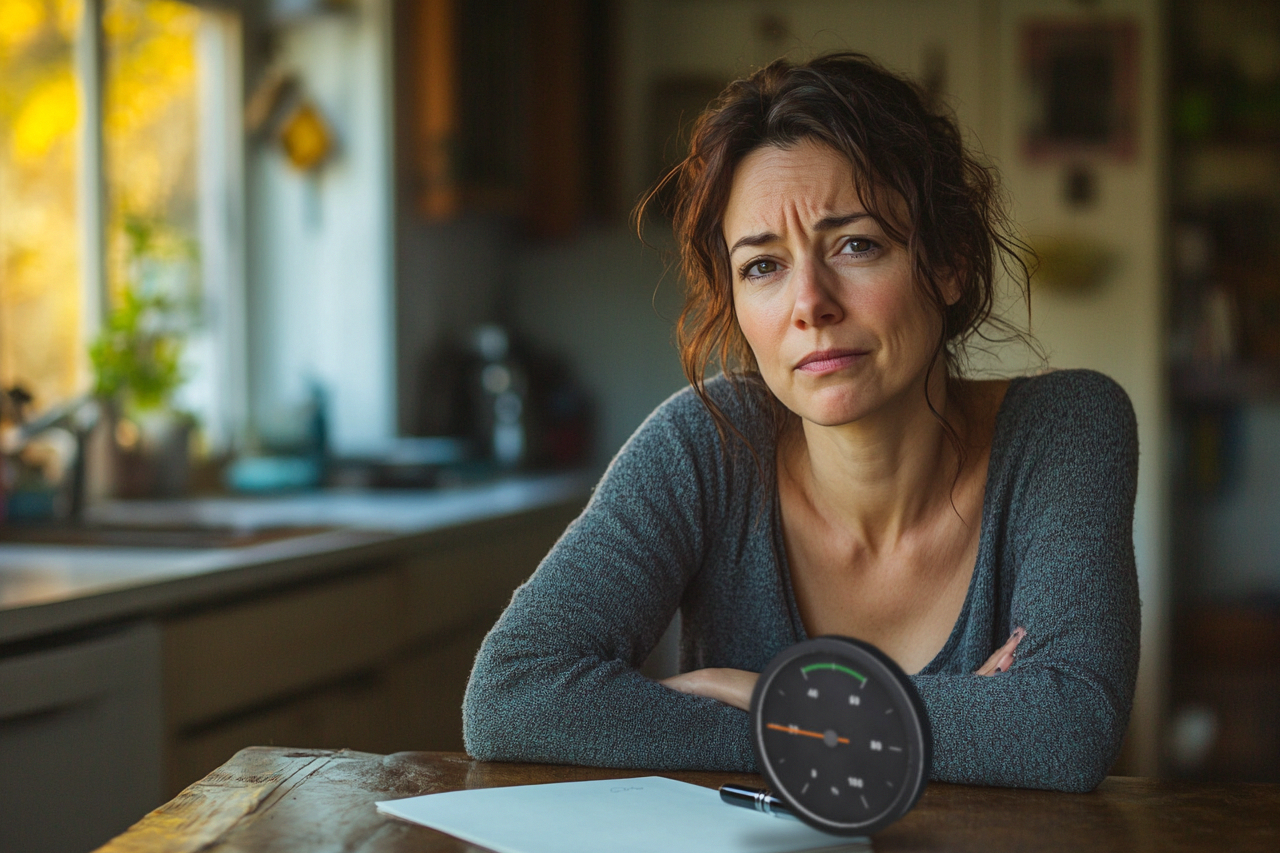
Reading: 20%
